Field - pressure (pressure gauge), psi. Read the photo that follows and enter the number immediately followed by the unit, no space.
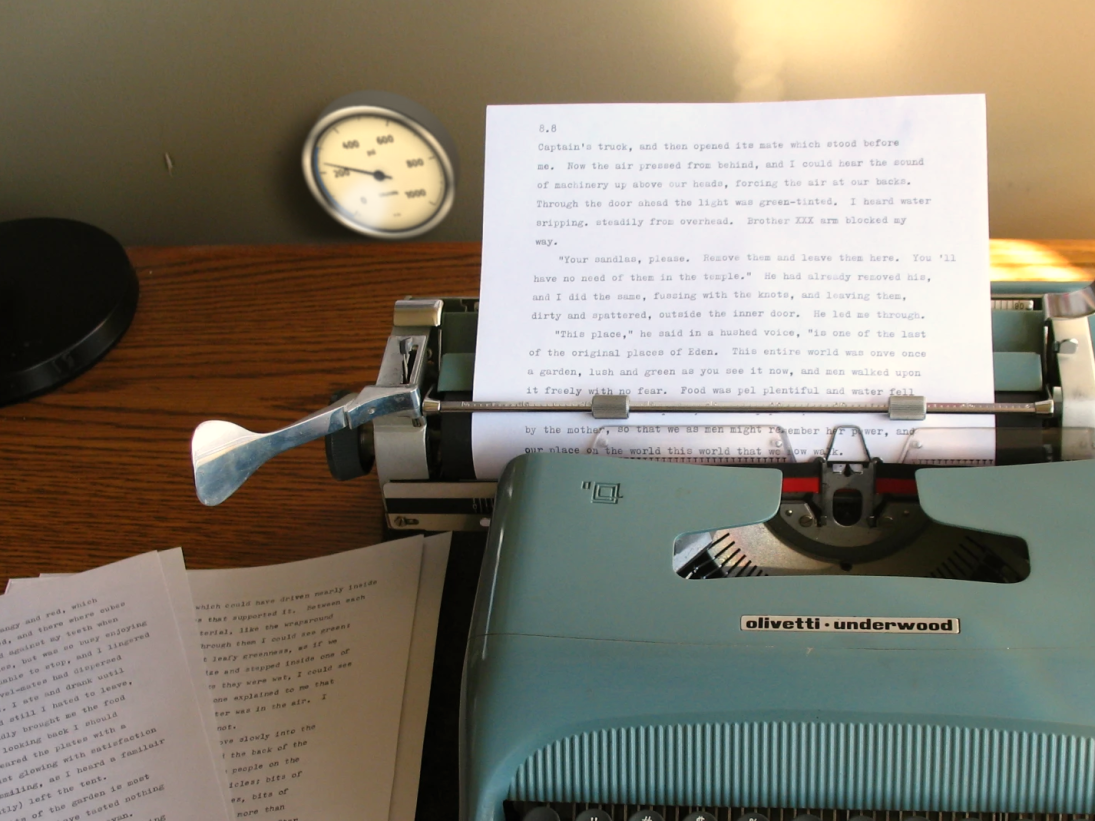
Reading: 250psi
